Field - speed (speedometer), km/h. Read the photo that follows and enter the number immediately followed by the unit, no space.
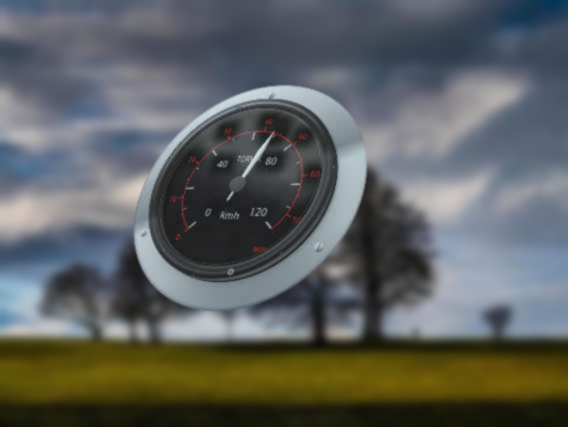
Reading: 70km/h
